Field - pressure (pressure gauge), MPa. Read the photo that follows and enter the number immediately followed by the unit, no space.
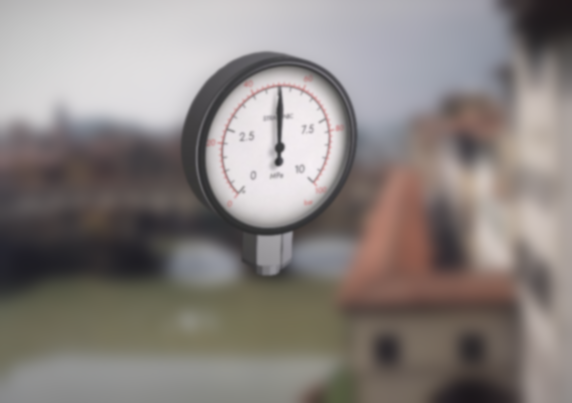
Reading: 5MPa
